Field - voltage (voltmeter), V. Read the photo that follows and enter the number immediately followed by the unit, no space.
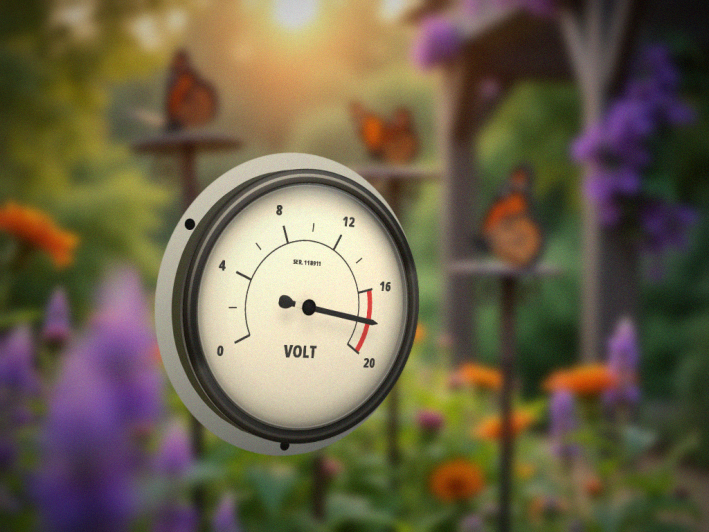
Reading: 18V
